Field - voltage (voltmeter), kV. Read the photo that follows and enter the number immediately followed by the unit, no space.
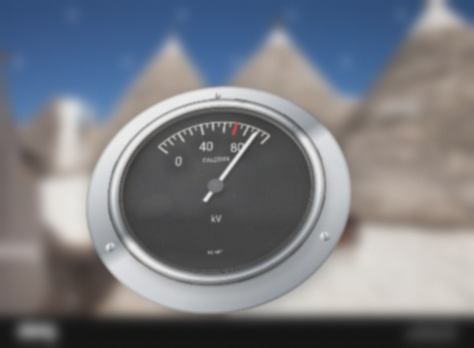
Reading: 90kV
